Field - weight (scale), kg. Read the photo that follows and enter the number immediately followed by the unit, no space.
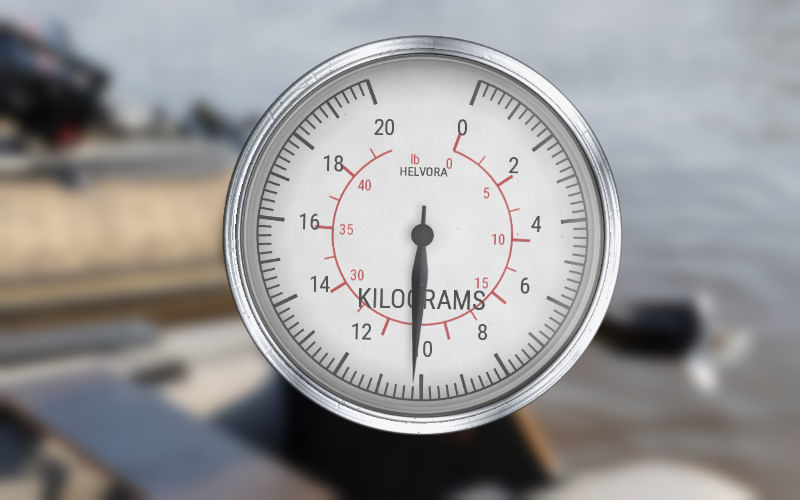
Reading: 10.2kg
